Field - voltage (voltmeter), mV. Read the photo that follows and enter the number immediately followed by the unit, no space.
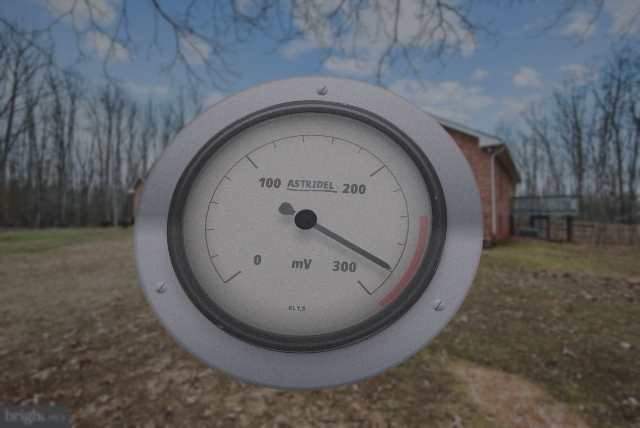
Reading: 280mV
